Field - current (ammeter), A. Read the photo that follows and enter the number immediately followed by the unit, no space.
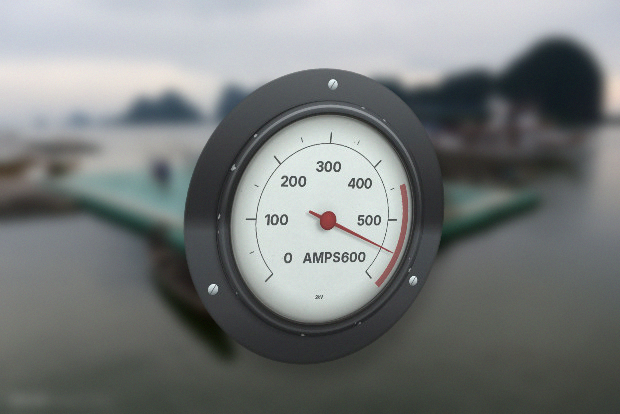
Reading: 550A
